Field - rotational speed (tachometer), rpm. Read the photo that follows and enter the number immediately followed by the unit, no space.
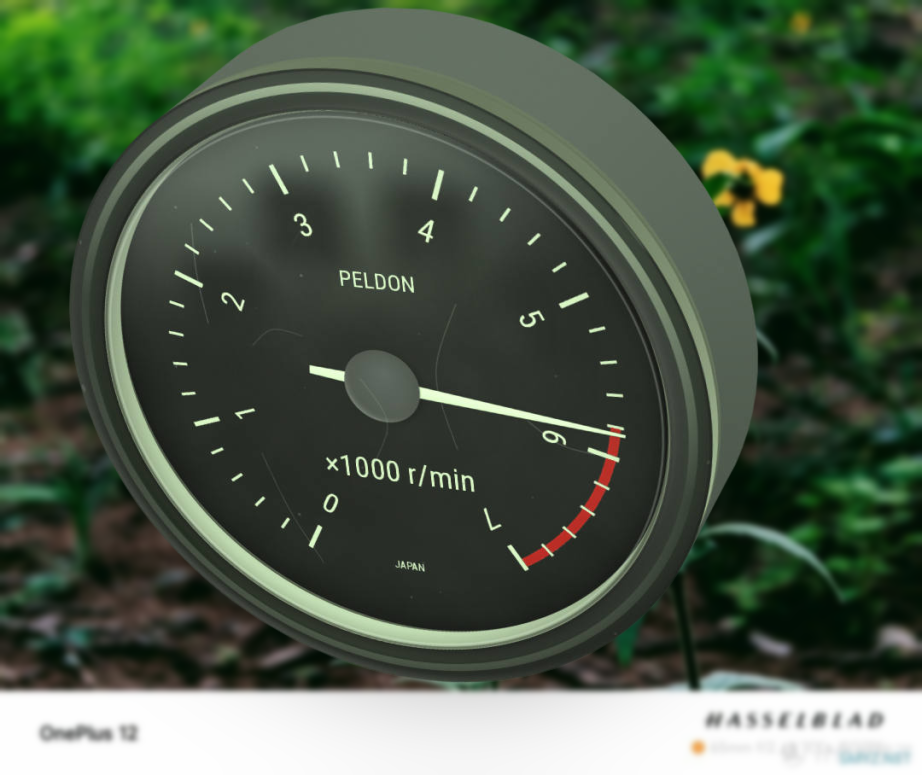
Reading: 5800rpm
